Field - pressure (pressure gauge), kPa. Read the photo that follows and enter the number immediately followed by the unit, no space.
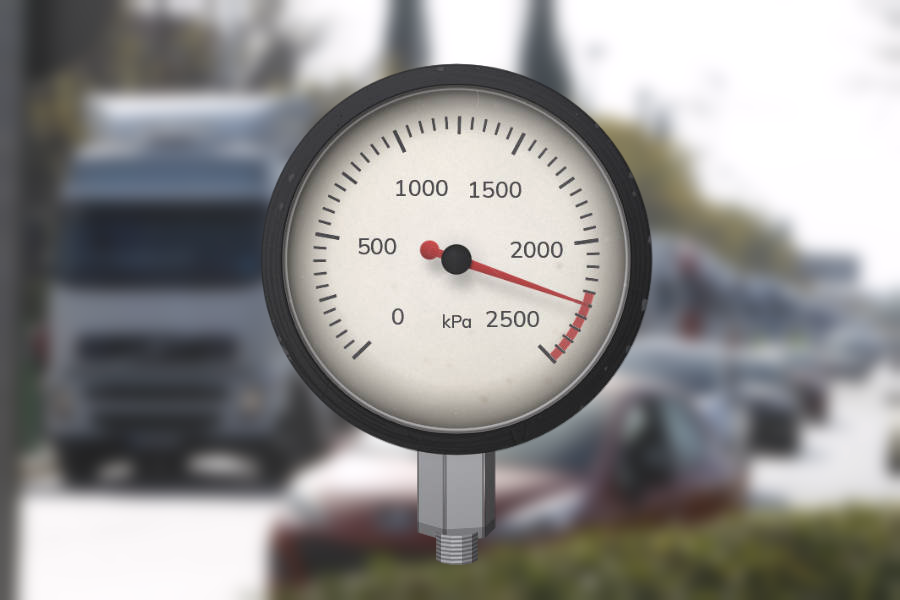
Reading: 2250kPa
